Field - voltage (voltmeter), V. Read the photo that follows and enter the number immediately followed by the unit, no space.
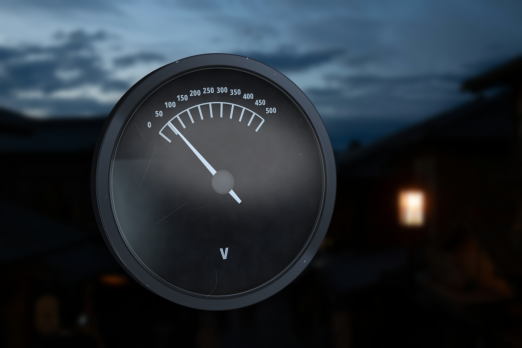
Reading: 50V
